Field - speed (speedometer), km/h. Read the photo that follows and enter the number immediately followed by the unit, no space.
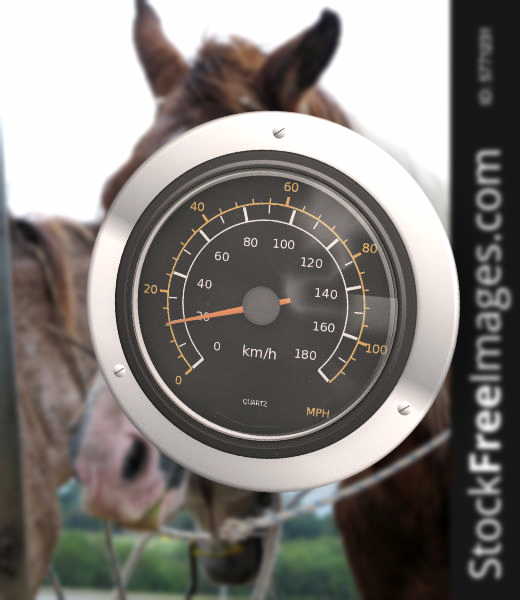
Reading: 20km/h
